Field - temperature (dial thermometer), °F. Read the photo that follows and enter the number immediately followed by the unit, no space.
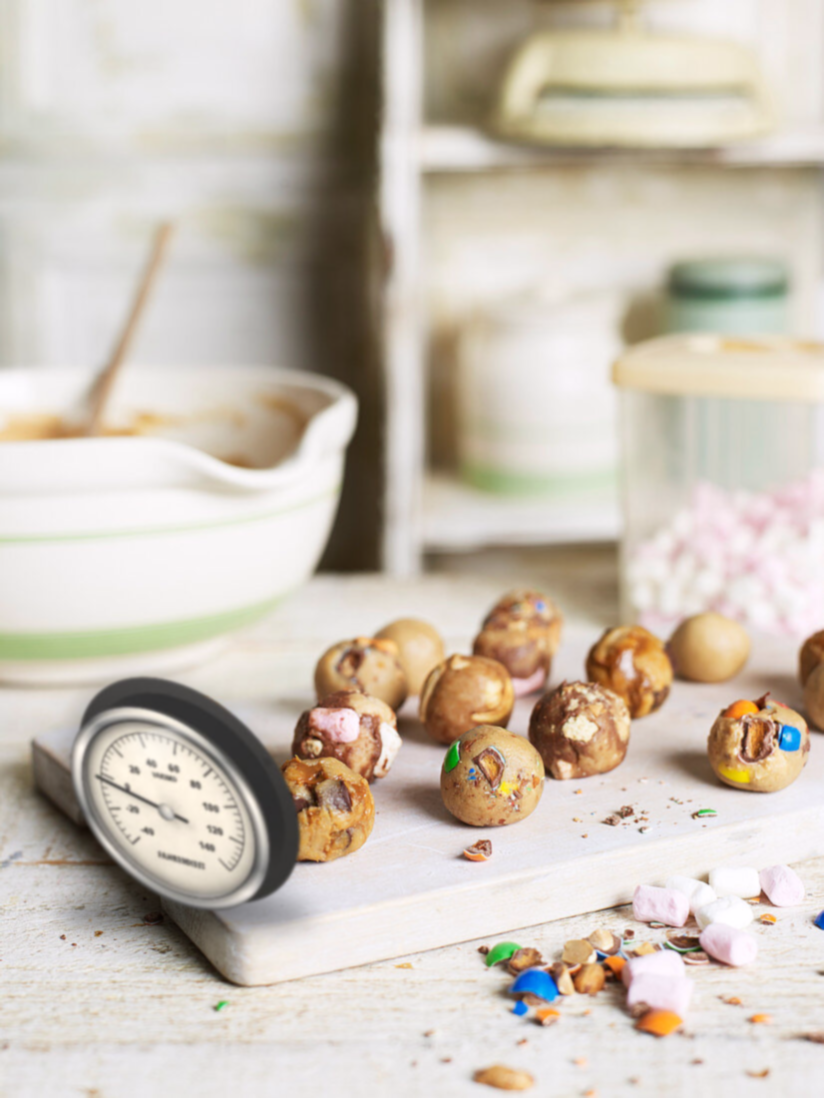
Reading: 0°F
